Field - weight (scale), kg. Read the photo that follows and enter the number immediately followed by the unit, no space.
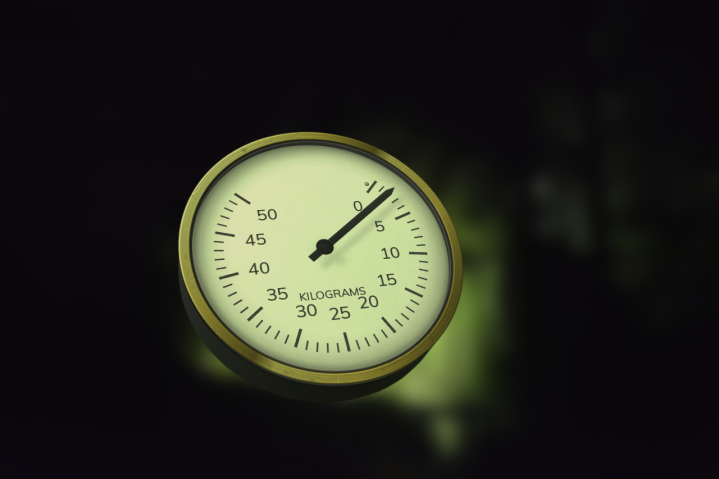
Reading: 2kg
